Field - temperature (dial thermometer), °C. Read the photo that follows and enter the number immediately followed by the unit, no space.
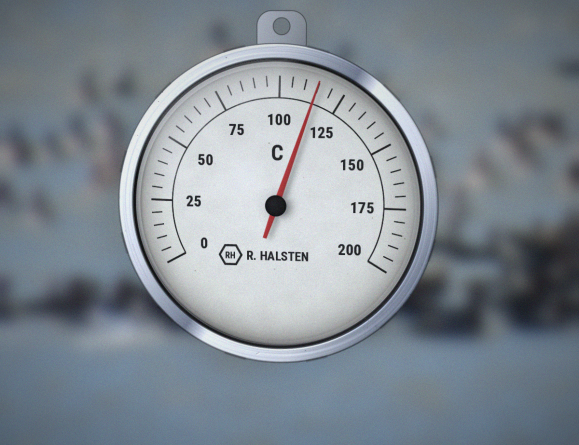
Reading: 115°C
